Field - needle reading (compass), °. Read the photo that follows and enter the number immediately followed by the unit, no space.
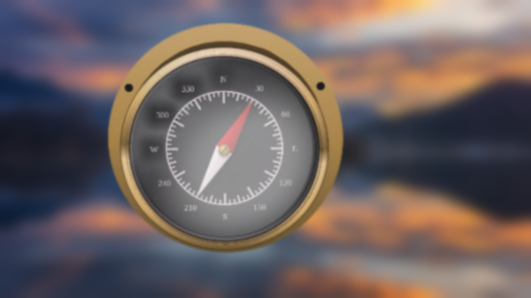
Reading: 30°
